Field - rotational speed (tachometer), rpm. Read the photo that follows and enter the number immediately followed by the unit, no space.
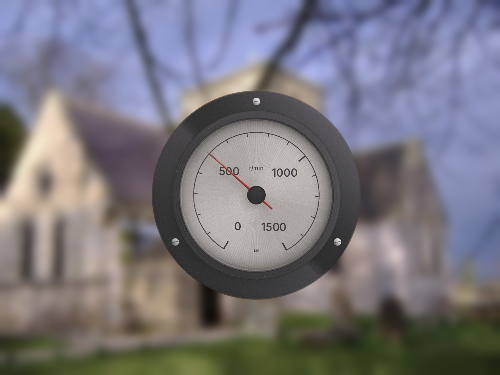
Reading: 500rpm
